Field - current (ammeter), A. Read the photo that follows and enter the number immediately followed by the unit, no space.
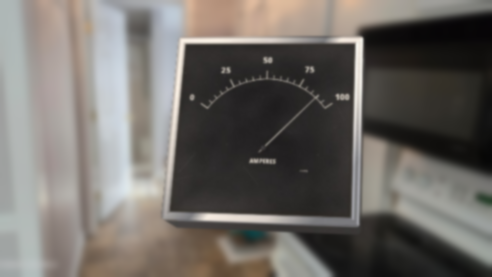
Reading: 90A
